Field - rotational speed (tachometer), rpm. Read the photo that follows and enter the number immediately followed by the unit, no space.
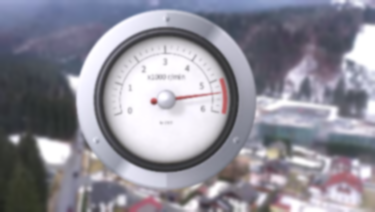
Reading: 5400rpm
